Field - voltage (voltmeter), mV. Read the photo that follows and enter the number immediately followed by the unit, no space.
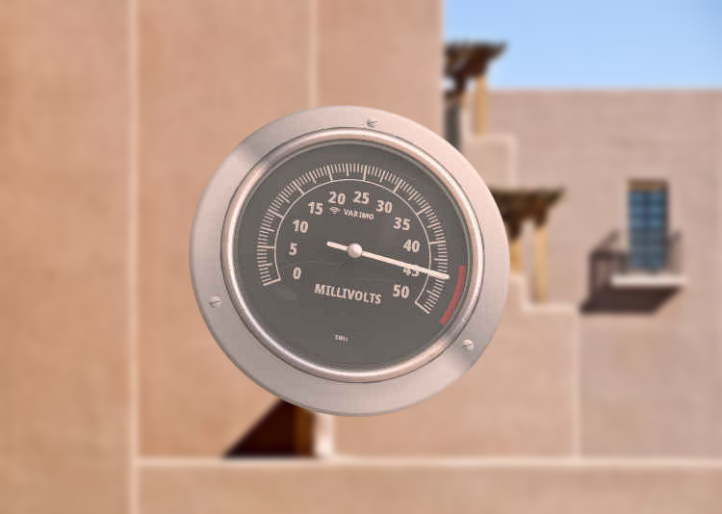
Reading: 45mV
